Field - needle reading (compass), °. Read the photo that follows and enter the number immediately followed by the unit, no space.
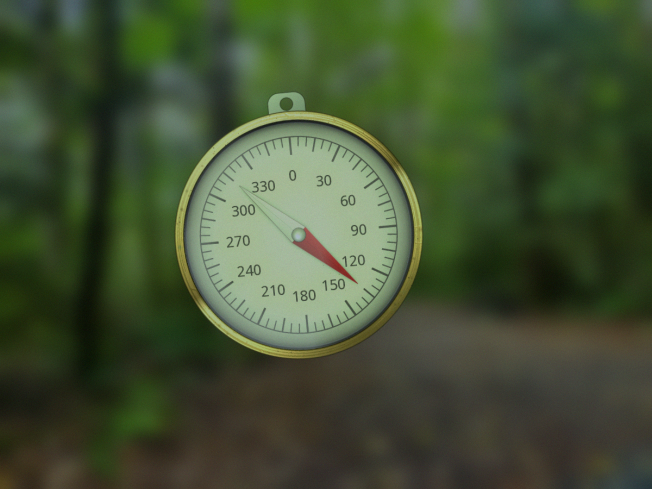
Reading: 135°
